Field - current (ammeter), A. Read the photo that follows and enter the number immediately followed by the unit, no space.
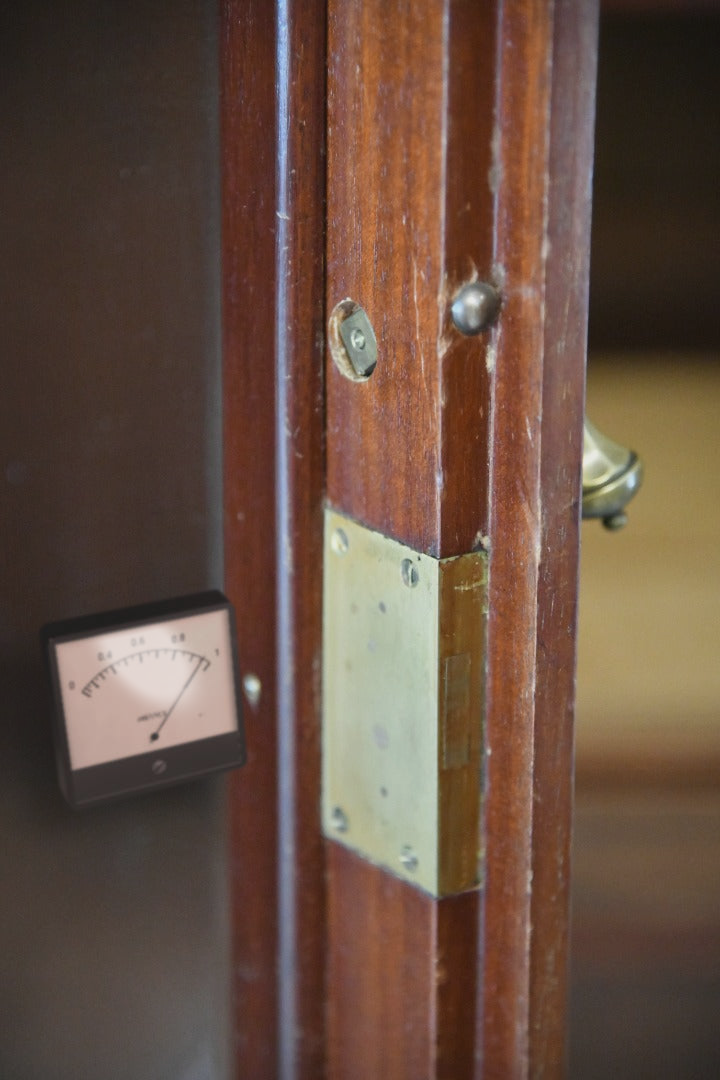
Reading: 0.95A
